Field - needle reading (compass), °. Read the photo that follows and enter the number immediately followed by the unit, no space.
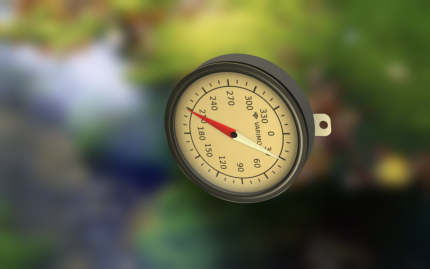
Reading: 210°
